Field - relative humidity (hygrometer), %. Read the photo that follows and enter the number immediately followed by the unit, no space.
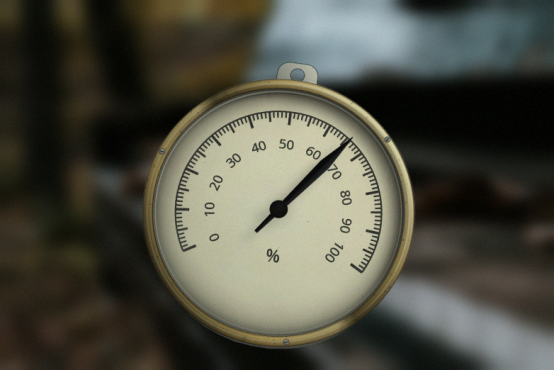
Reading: 66%
